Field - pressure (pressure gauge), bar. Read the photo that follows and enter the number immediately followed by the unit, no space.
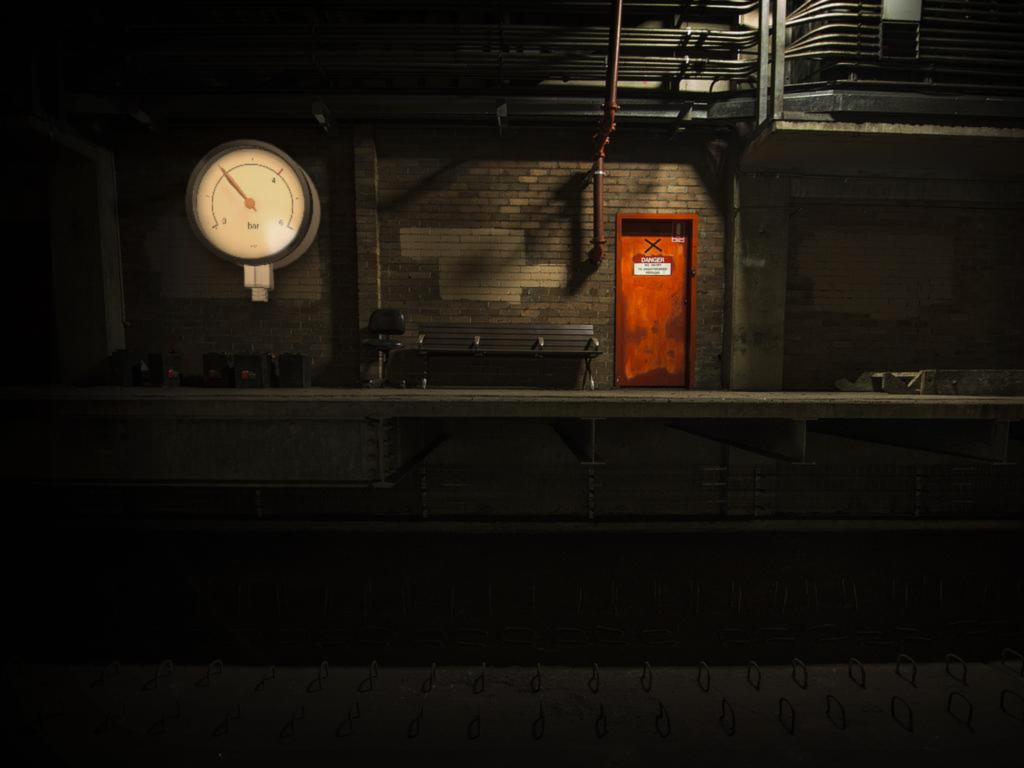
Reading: 2bar
